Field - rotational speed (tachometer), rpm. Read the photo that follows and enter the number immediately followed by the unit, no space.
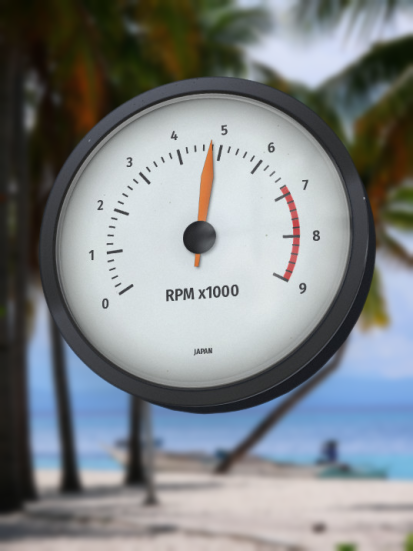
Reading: 4800rpm
